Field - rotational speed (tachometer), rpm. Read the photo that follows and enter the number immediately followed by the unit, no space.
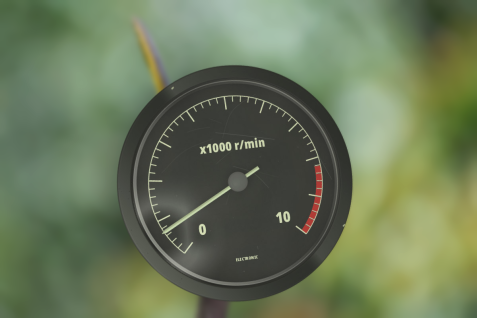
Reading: 700rpm
